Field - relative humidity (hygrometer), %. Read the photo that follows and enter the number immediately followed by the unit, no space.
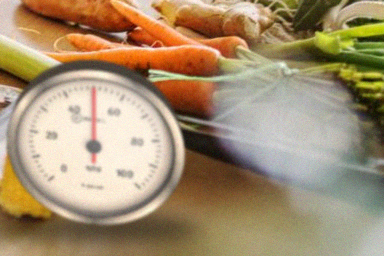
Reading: 50%
